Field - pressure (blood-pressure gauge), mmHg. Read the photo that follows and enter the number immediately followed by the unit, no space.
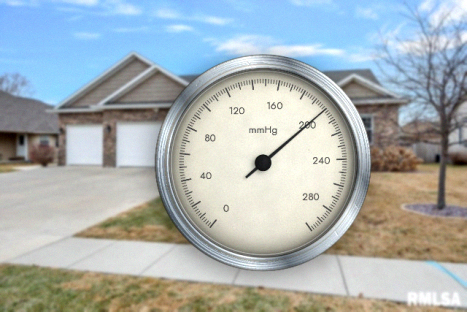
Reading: 200mmHg
